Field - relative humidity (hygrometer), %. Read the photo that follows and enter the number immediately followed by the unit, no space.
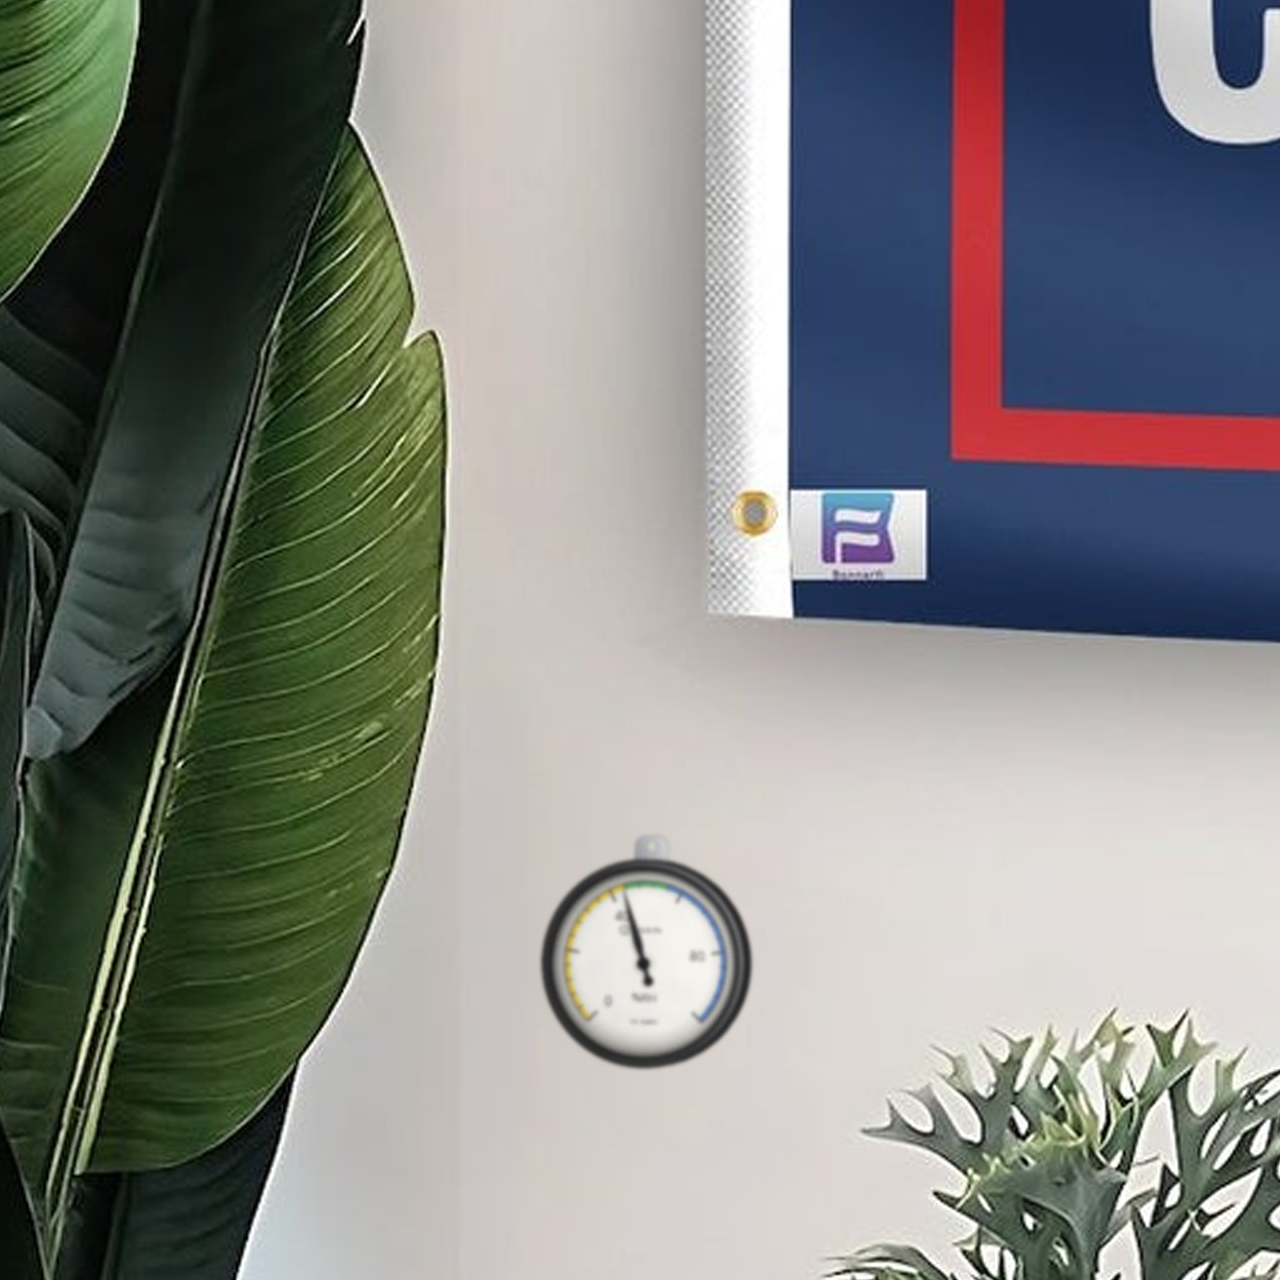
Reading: 44%
